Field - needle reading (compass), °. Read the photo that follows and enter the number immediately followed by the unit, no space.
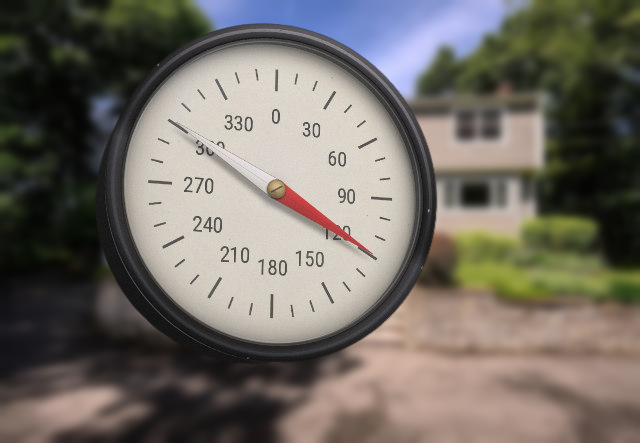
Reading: 120°
